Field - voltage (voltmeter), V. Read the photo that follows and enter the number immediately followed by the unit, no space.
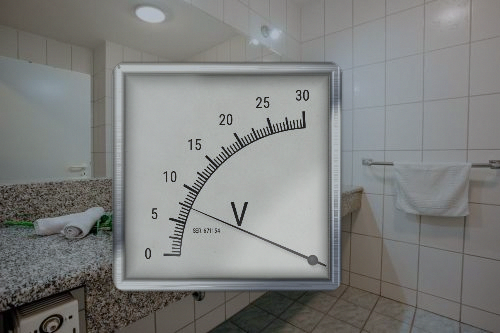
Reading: 7.5V
